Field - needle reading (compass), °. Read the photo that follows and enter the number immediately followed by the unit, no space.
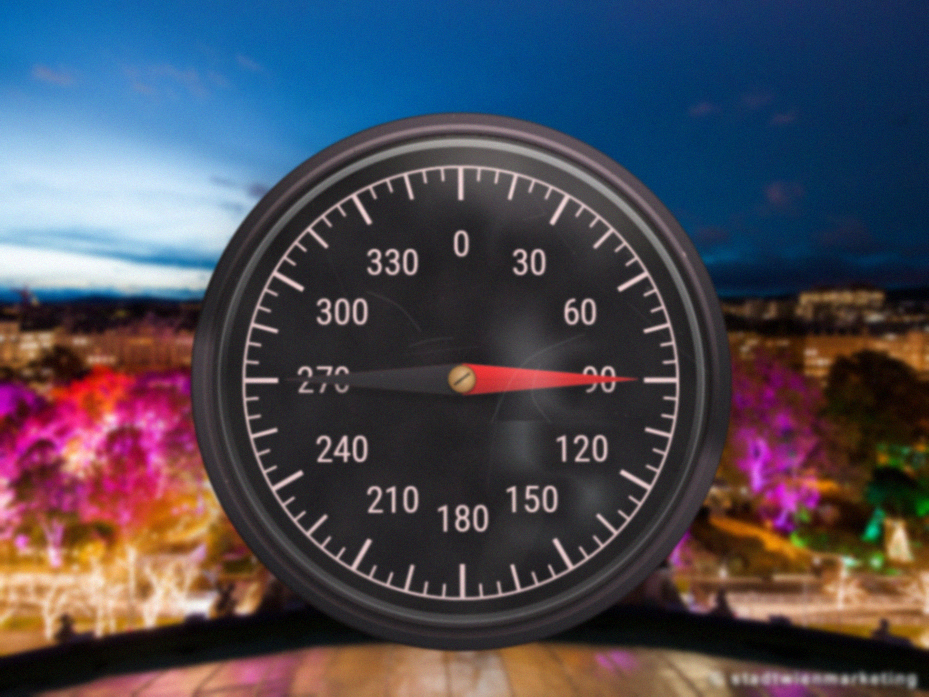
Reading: 90°
